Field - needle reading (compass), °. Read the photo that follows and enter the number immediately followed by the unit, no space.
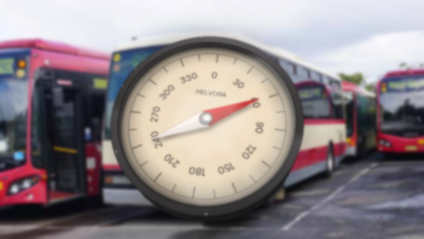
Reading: 60°
